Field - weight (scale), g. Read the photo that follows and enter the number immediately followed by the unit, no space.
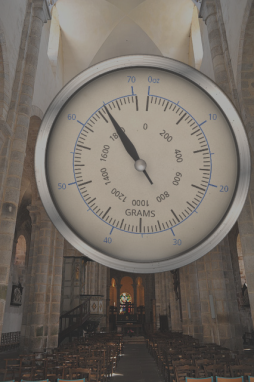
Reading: 1840g
